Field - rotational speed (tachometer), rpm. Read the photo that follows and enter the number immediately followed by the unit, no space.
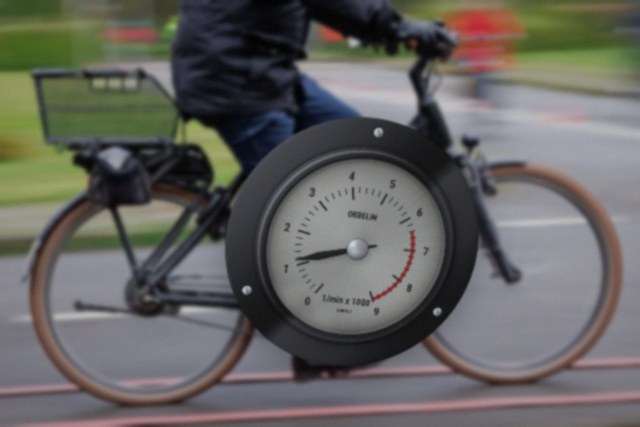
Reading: 1200rpm
